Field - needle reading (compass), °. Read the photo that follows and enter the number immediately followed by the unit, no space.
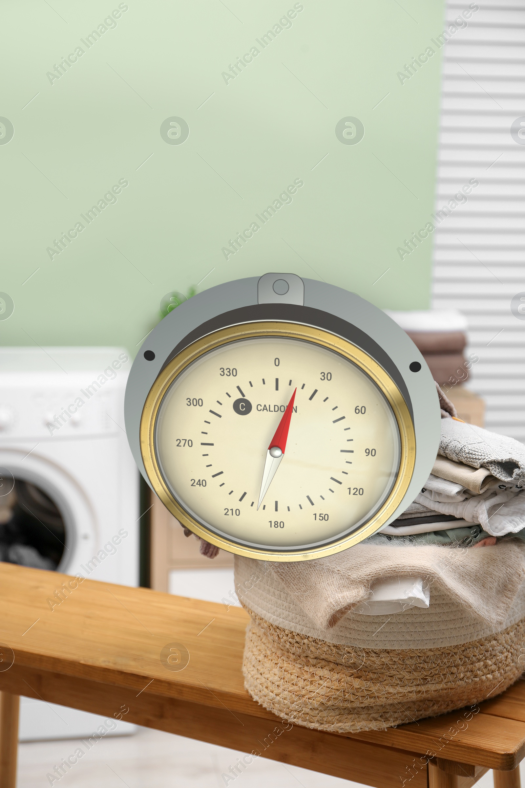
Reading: 15°
